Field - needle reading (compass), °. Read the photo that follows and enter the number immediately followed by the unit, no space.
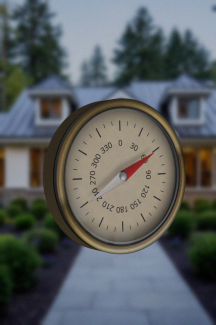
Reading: 60°
